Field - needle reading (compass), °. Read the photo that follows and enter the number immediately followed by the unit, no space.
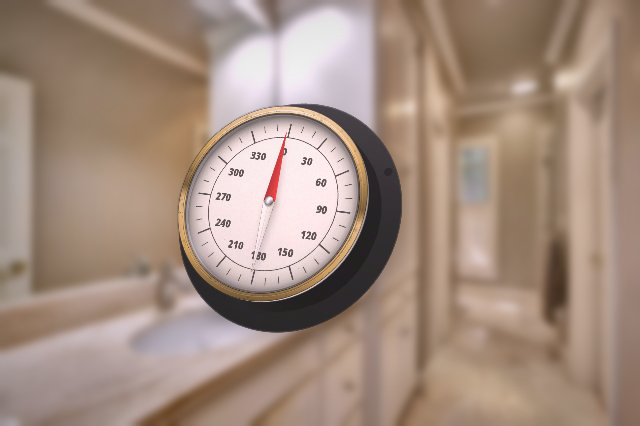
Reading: 0°
